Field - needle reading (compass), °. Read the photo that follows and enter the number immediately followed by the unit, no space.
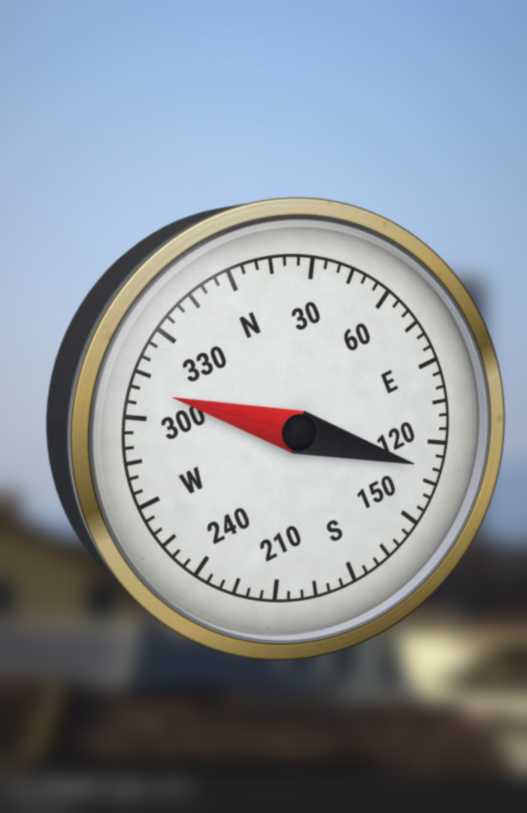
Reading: 310°
